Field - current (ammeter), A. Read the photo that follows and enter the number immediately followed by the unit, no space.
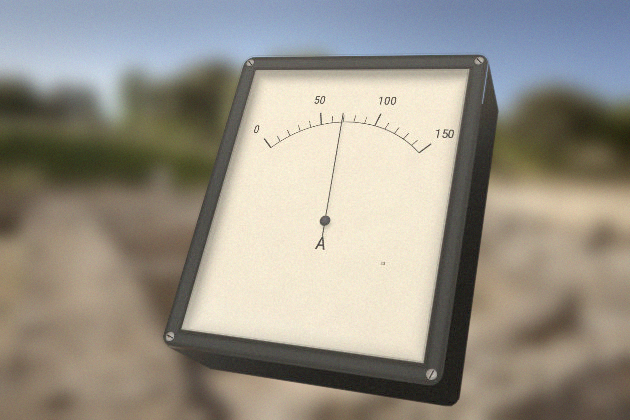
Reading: 70A
